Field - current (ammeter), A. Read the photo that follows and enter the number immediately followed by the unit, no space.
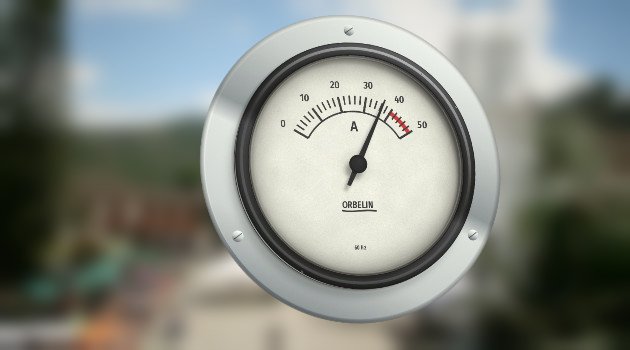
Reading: 36A
